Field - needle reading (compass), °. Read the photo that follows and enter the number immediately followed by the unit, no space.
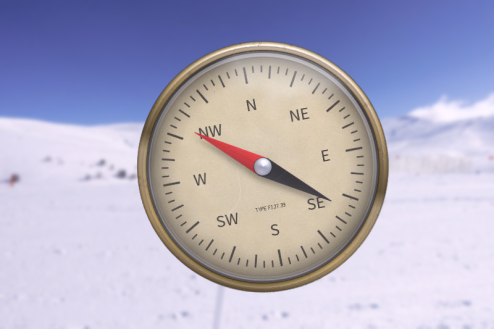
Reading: 307.5°
